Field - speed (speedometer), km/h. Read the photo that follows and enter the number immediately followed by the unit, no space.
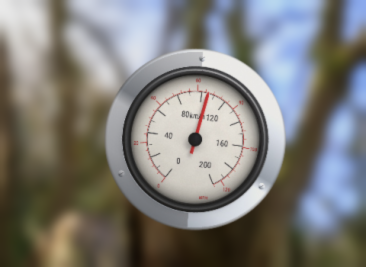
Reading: 105km/h
